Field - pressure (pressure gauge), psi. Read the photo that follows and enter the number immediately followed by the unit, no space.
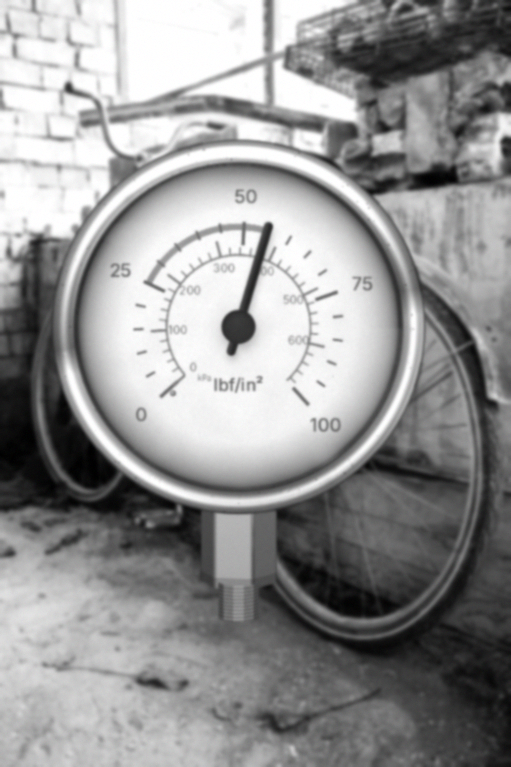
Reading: 55psi
